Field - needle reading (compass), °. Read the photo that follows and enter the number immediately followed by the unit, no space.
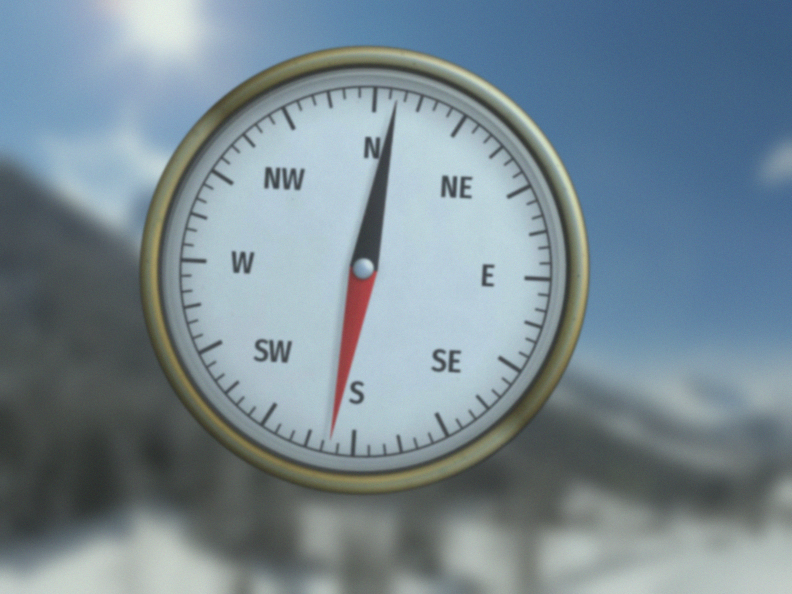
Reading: 187.5°
